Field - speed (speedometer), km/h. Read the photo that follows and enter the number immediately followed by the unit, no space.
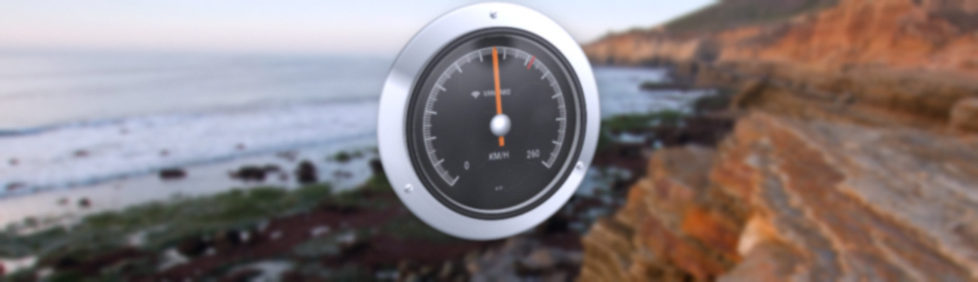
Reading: 130km/h
